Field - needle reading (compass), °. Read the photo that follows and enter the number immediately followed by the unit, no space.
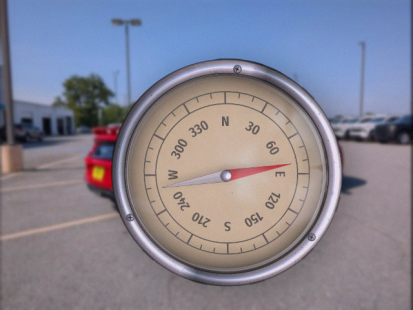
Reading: 80°
